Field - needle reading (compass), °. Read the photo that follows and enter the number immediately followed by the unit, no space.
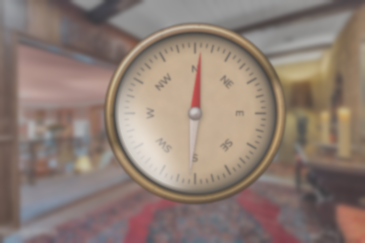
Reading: 5°
